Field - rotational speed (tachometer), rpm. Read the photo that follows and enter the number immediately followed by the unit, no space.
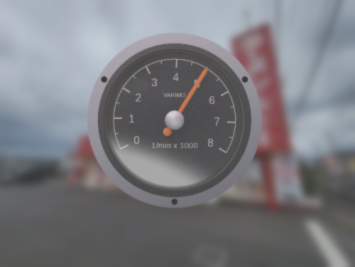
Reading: 5000rpm
